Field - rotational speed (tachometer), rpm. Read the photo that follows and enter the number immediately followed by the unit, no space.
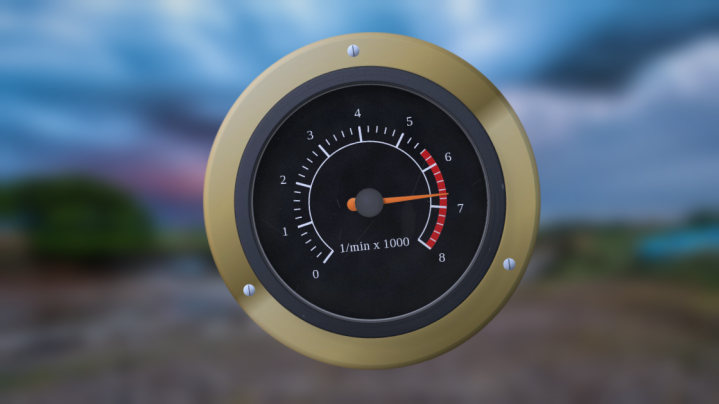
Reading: 6700rpm
